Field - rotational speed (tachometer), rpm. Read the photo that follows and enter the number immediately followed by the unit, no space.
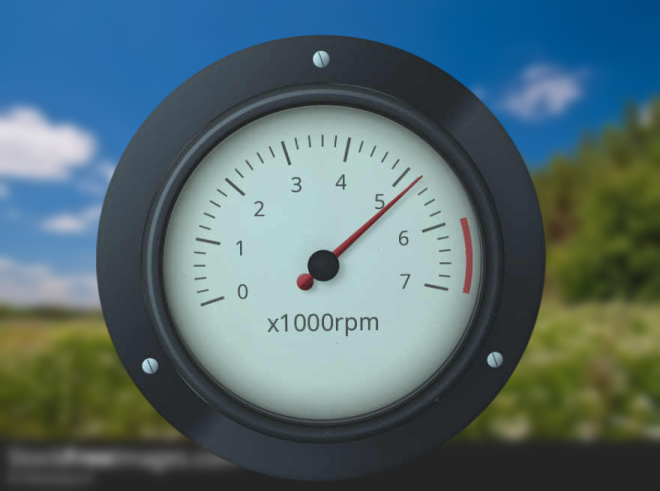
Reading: 5200rpm
